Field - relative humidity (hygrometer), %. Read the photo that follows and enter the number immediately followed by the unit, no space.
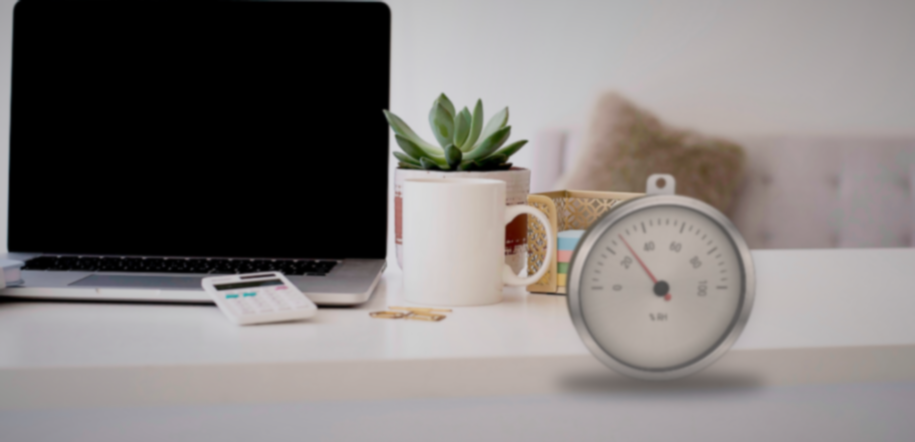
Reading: 28%
